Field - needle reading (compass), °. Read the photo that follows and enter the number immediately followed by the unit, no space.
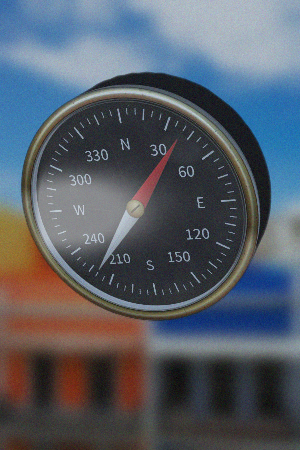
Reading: 40°
